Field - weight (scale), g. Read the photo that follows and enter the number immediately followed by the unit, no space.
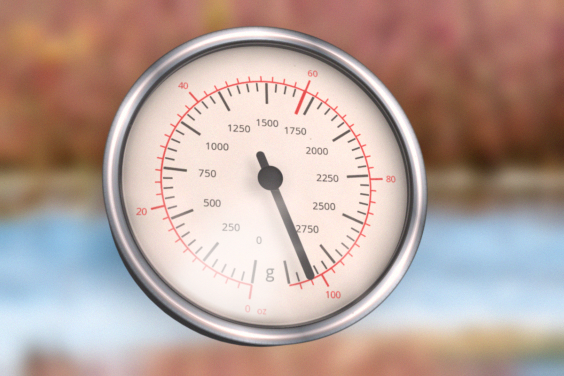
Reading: 2900g
